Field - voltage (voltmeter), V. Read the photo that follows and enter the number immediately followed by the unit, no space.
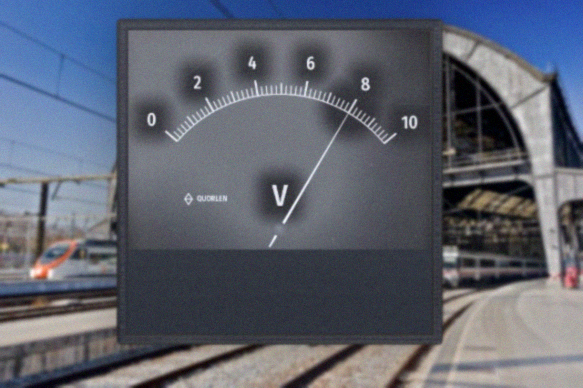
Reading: 8V
